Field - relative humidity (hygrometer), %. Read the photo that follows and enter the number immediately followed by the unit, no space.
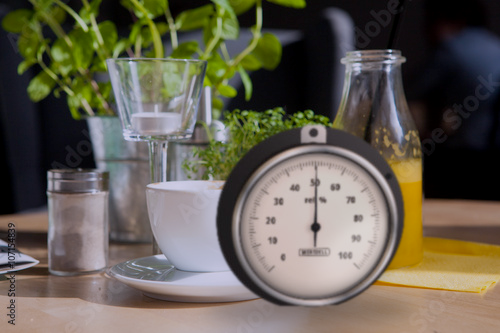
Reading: 50%
